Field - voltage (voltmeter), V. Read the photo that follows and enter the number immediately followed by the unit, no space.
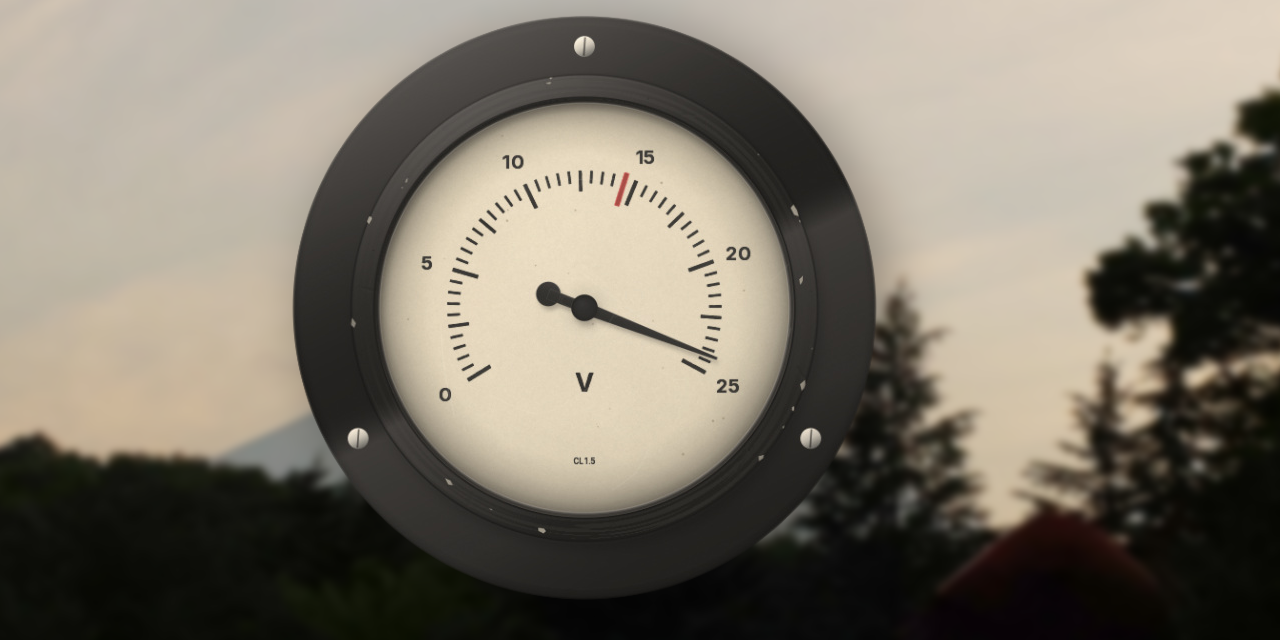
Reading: 24.25V
